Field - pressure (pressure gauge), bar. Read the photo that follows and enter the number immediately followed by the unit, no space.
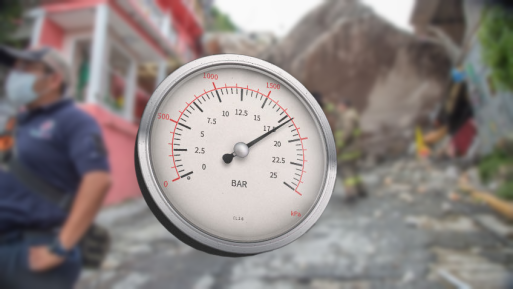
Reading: 18bar
